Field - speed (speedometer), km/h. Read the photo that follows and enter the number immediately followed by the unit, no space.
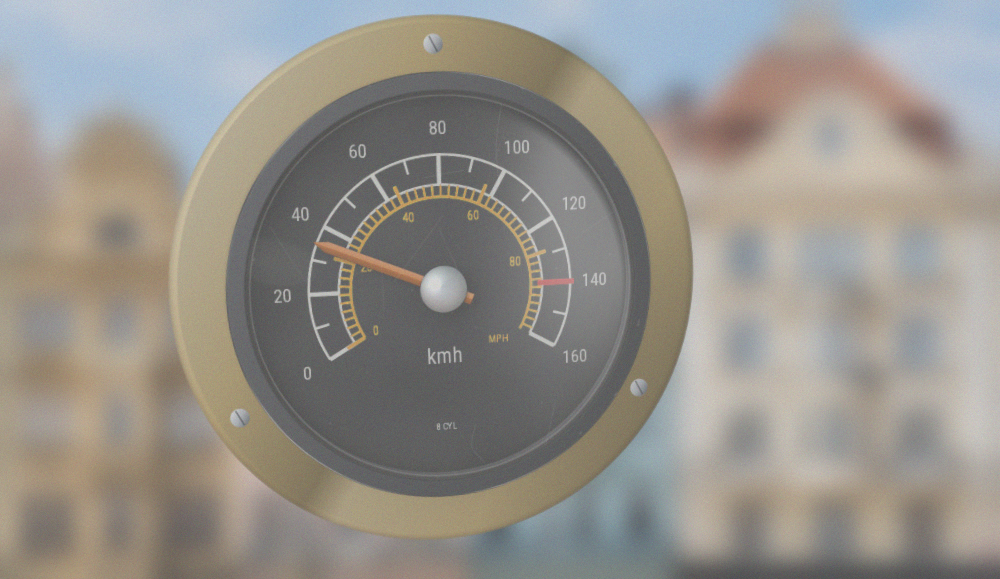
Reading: 35km/h
